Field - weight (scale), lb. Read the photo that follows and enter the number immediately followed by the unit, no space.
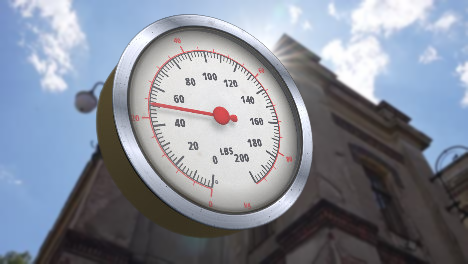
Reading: 50lb
